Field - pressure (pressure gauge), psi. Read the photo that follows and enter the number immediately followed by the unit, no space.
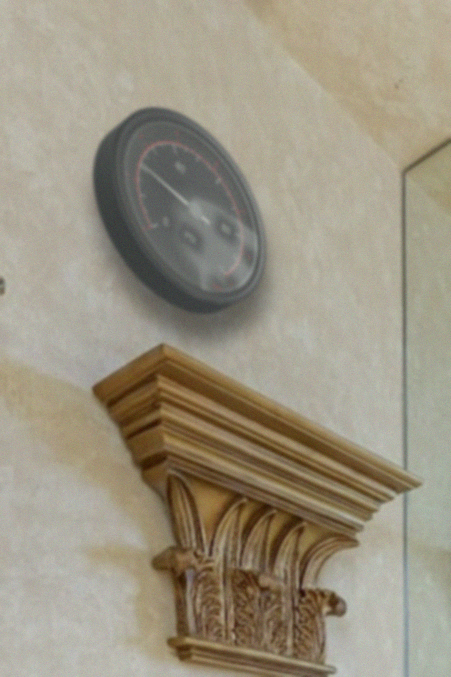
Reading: 20psi
